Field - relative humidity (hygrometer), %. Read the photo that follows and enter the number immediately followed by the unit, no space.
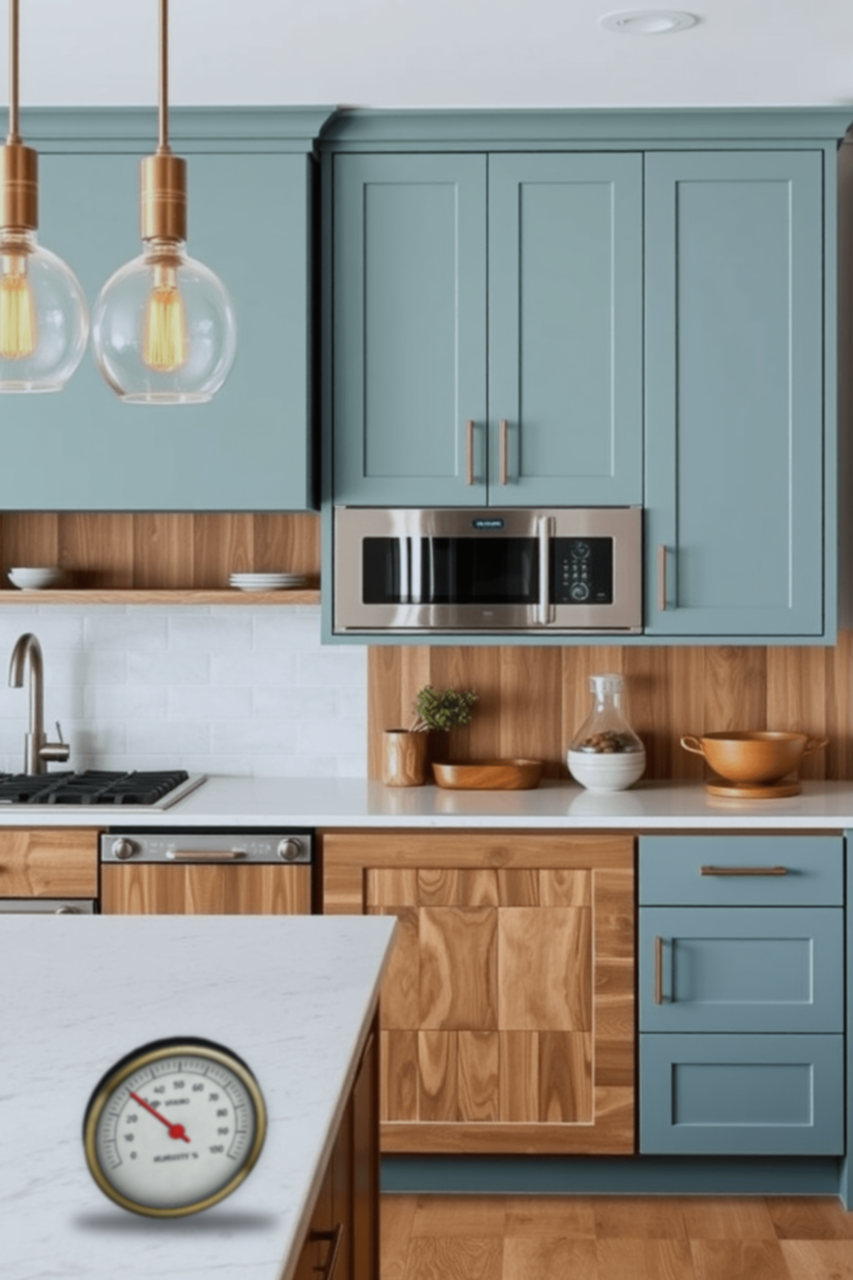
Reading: 30%
